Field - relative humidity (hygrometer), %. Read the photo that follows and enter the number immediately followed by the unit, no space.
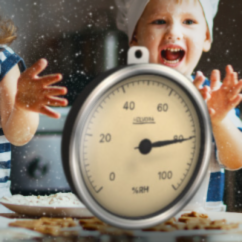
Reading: 80%
